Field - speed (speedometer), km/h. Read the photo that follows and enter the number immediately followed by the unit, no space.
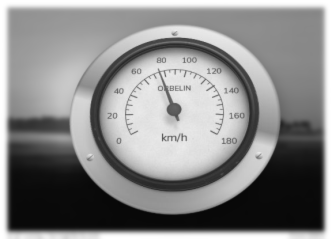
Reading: 75km/h
